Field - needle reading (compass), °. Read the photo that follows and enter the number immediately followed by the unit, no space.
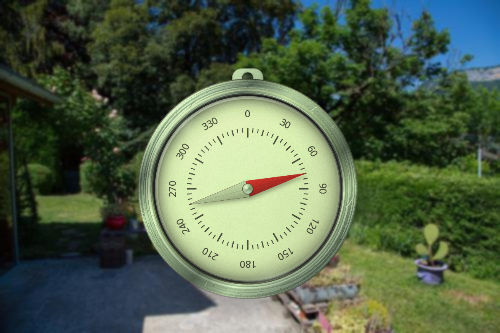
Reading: 75°
